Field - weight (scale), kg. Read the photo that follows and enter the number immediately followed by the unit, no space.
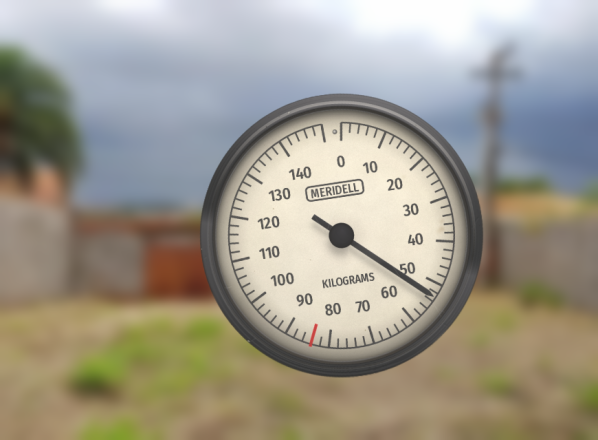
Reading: 53kg
